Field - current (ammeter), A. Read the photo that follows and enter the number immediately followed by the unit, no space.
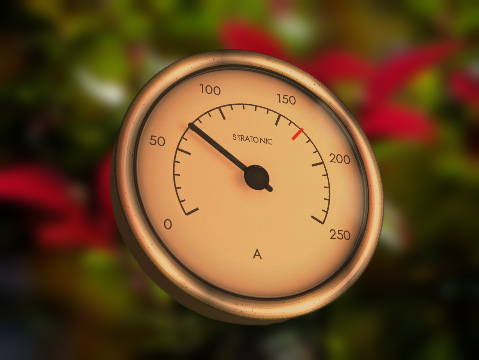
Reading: 70A
